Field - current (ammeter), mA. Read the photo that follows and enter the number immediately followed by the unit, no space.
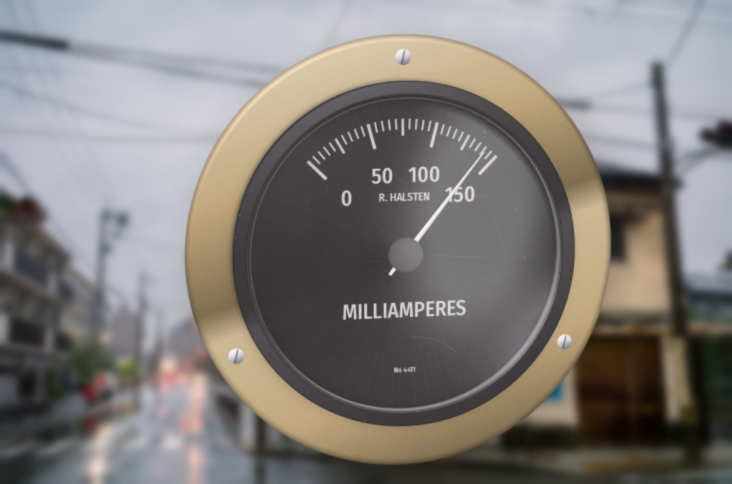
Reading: 140mA
